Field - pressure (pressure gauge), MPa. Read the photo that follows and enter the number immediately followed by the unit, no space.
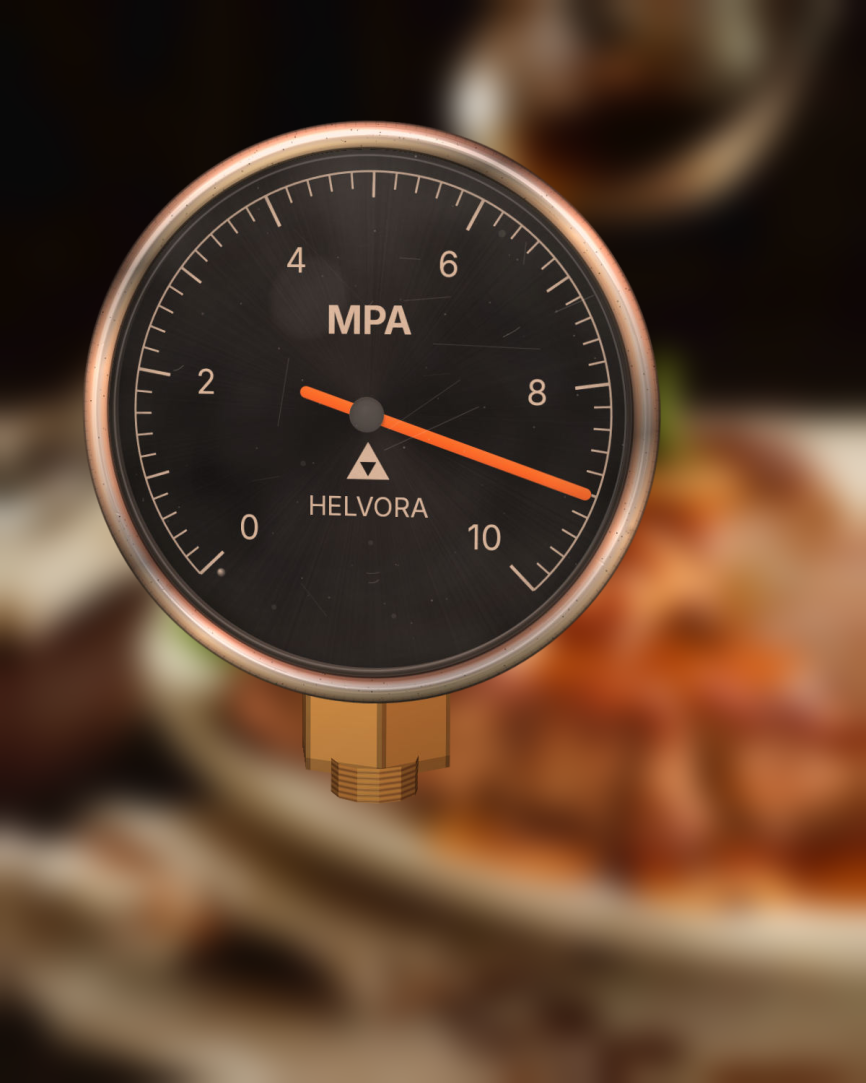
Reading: 9MPa
